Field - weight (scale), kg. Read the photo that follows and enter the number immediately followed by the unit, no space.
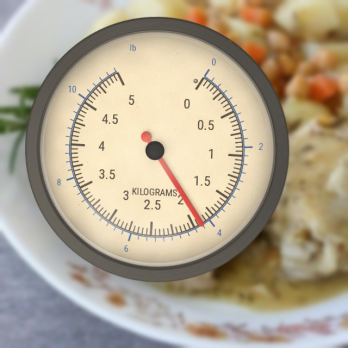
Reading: 1.9kg
